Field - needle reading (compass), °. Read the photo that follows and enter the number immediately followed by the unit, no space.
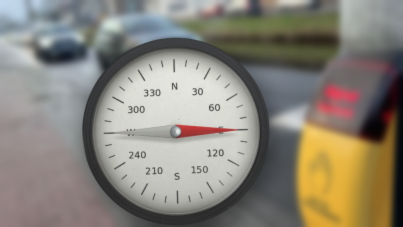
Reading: 90°
